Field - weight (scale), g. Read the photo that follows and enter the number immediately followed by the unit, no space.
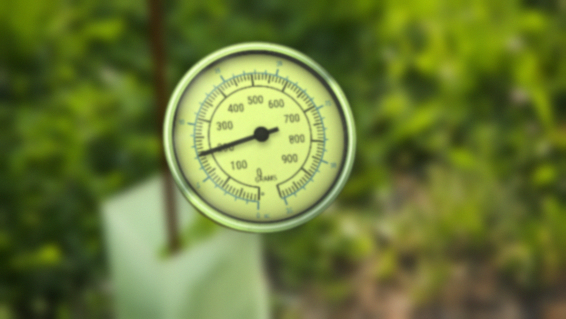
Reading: 200g
